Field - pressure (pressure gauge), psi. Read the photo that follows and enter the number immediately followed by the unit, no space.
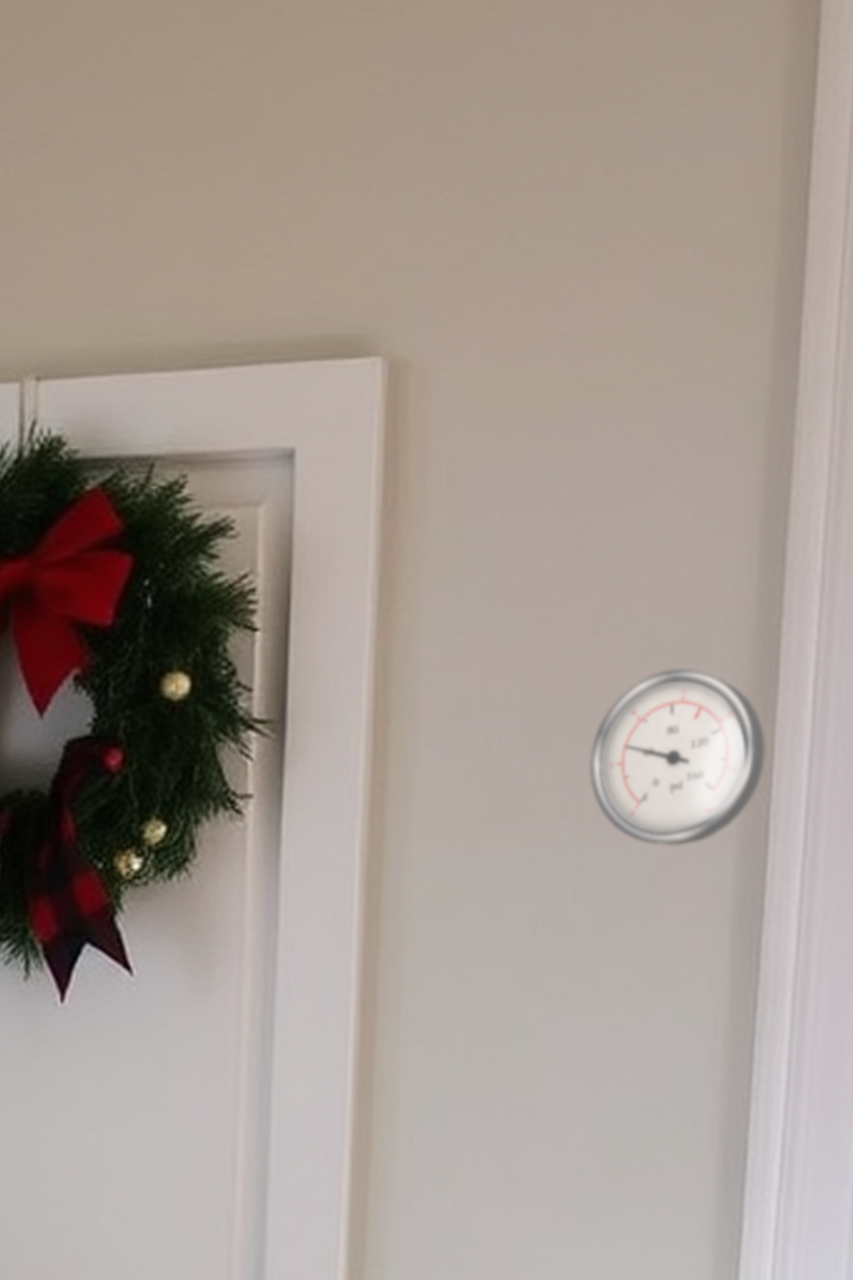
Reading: 40psi
